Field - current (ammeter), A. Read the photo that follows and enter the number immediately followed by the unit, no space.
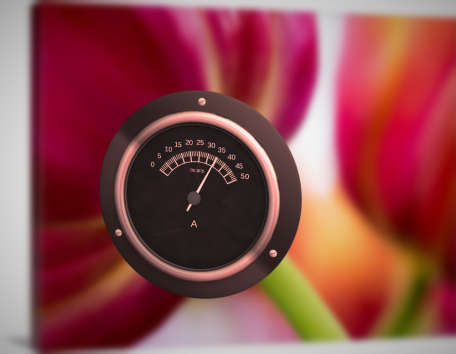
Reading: 35A
